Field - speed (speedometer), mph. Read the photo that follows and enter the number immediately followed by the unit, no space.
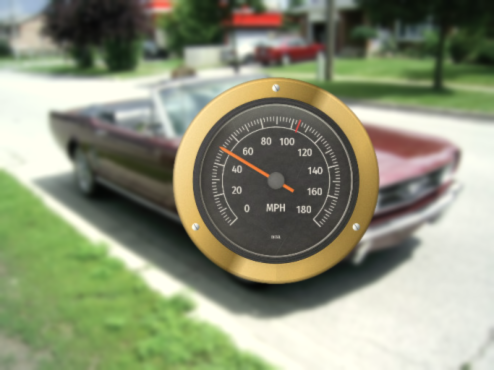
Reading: 50mph
